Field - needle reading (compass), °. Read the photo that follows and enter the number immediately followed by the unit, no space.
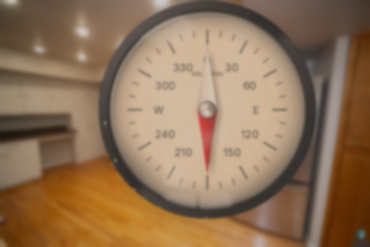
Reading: 180°
